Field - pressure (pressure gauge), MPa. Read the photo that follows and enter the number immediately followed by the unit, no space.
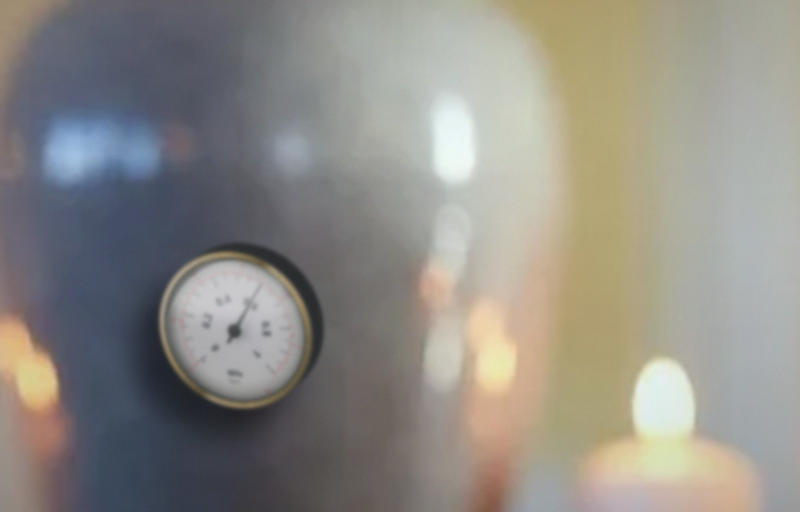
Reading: 0.6MPa
